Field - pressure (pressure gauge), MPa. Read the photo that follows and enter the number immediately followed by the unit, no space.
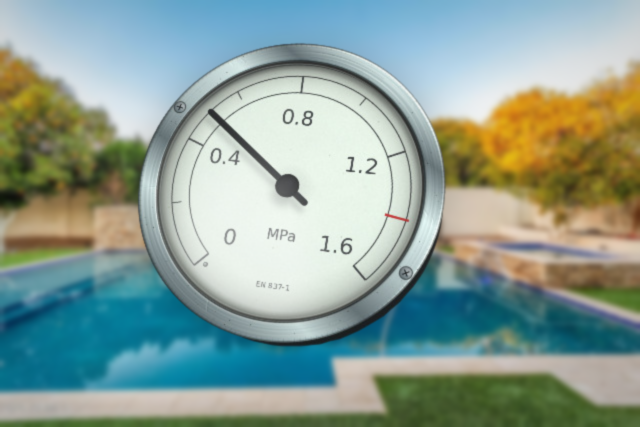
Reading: 0.5MPa
